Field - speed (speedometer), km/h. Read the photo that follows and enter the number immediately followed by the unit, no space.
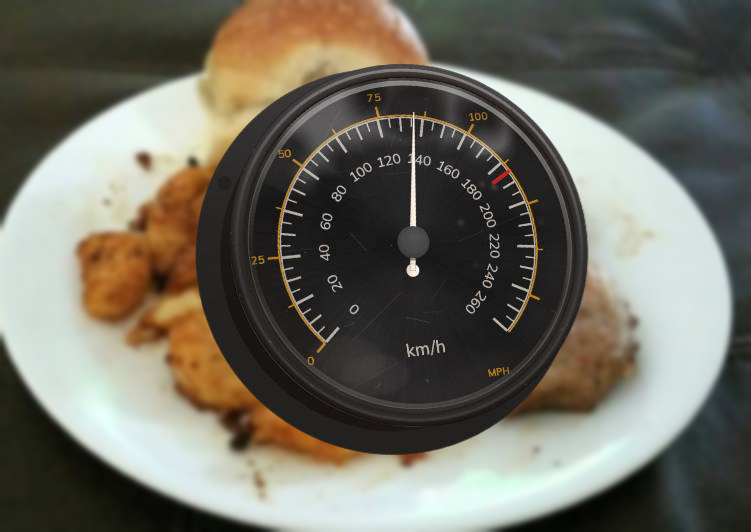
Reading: 135km/h
